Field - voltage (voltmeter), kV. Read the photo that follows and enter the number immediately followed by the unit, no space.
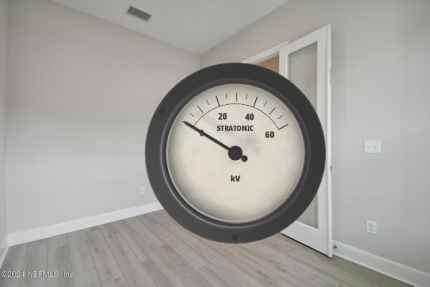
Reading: 0kV
